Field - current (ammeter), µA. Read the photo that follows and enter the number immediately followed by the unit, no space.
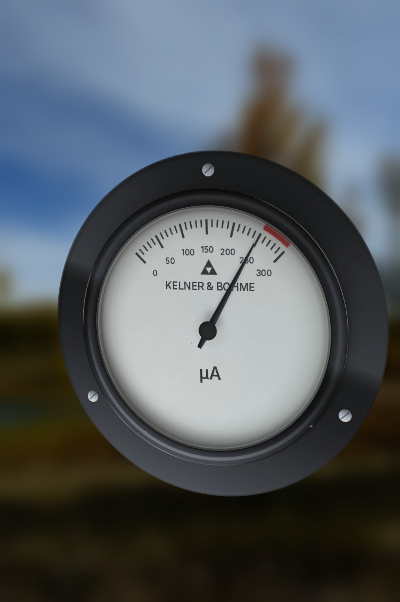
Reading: 250µA
